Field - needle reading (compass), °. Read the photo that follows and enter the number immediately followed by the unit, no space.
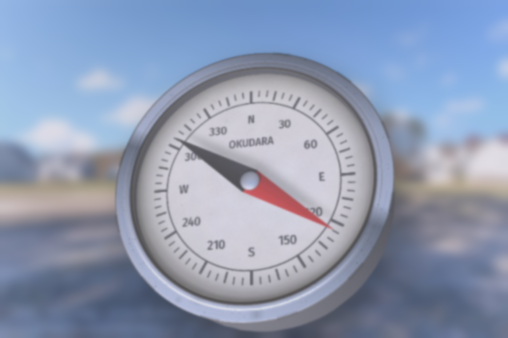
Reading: 125°
